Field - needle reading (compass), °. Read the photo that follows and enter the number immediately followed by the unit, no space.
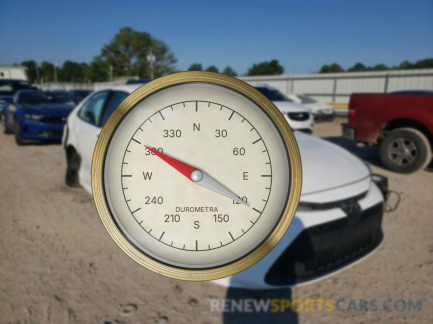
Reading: 300°
